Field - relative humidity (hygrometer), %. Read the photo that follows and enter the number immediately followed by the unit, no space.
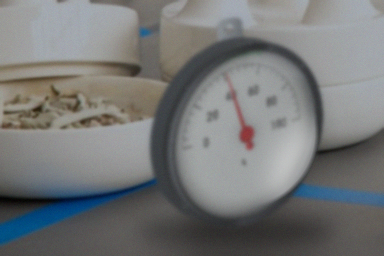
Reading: 40%
